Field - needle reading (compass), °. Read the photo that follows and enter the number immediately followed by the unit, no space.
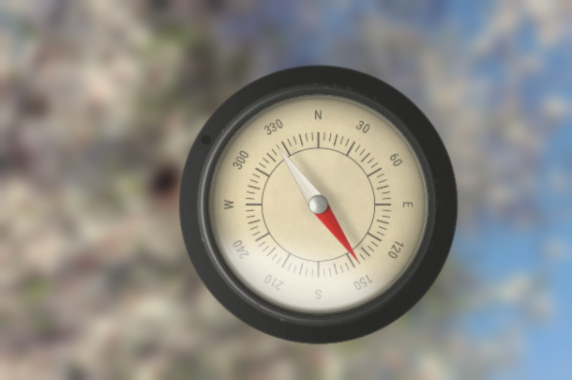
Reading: 145°
